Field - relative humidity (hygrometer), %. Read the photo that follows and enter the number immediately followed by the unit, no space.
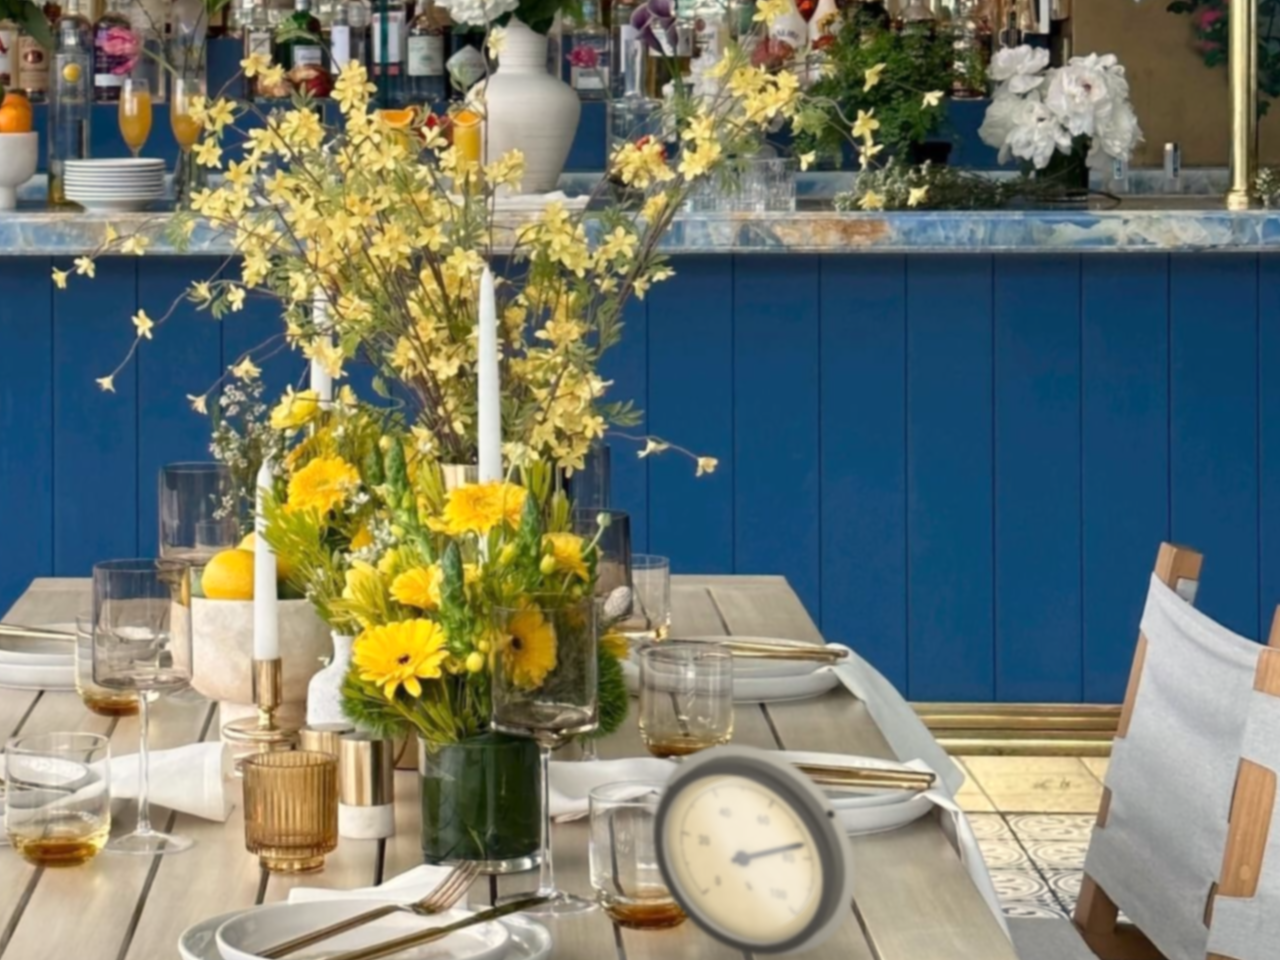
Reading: 75%
